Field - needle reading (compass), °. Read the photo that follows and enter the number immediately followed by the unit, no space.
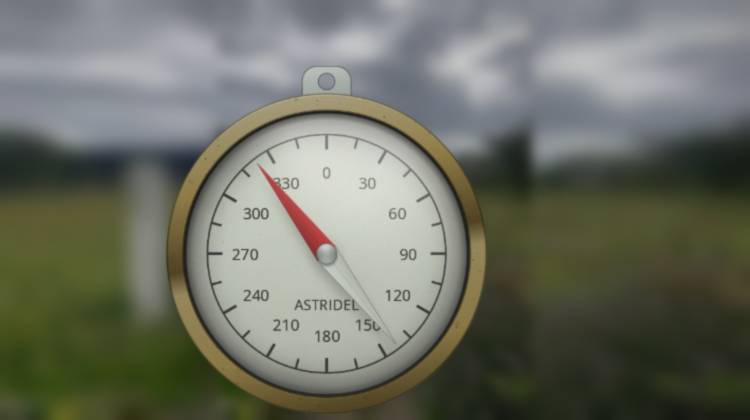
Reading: 322.5°
